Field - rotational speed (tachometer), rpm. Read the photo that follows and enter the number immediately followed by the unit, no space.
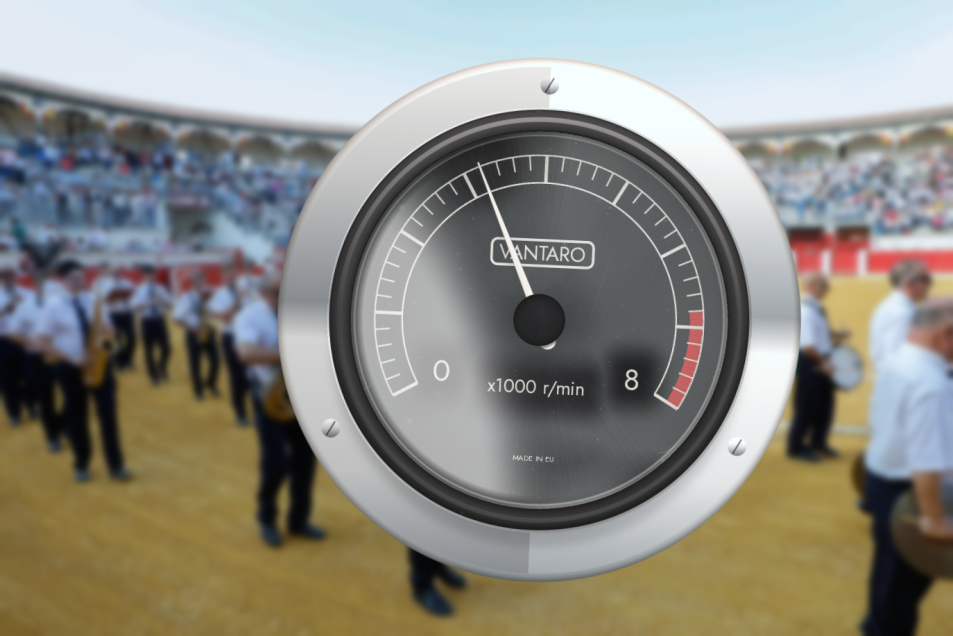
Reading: 3200rpm
